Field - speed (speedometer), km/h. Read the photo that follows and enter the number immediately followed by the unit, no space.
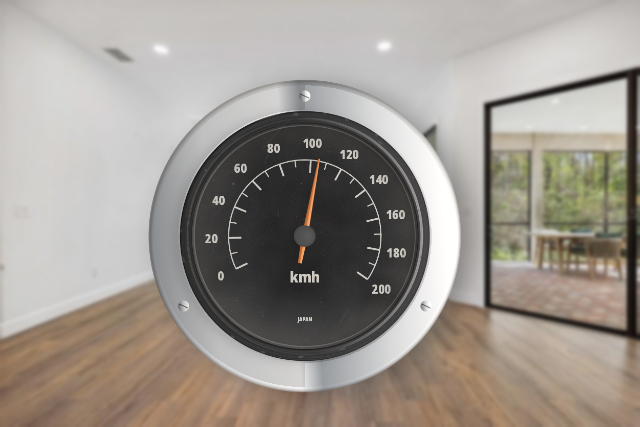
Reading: 105km/h
